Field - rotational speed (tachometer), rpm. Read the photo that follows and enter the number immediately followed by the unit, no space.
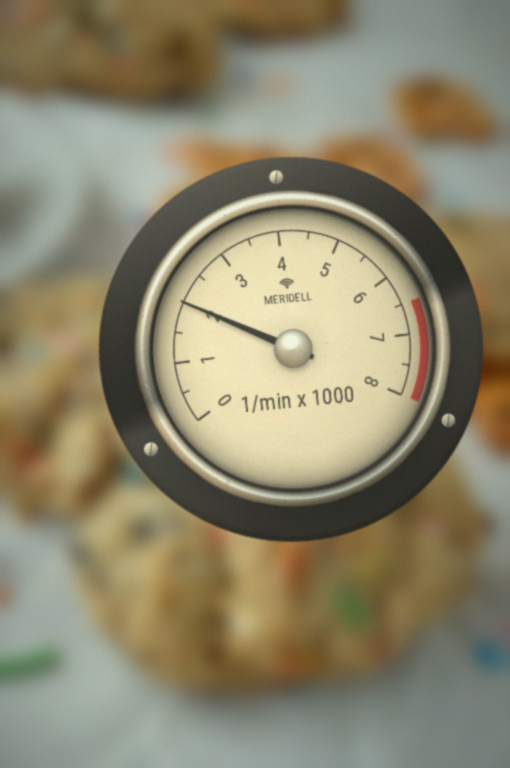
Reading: 2000rpm
